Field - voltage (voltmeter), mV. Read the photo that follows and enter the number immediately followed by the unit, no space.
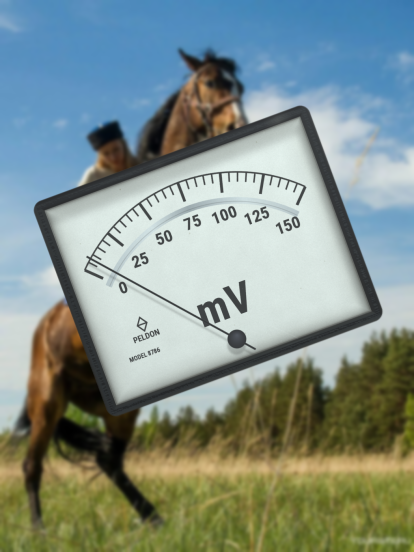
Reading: 7.5mV
